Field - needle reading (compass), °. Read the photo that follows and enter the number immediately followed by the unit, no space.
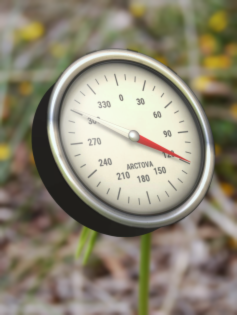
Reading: 120°
